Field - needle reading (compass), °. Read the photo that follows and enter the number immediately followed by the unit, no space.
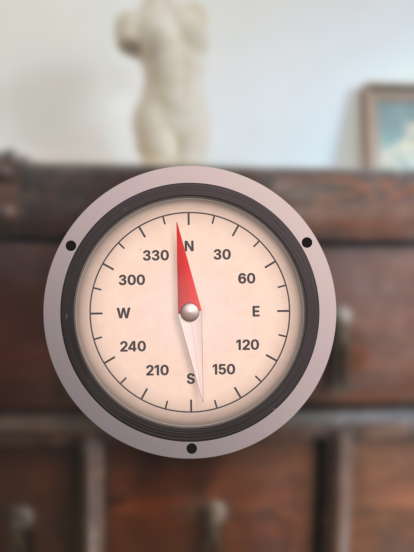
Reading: 352.5°
